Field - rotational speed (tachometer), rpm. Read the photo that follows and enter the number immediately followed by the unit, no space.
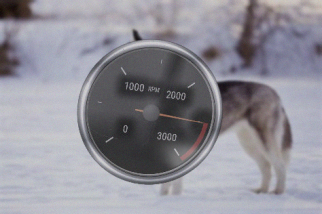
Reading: 2500rpm
